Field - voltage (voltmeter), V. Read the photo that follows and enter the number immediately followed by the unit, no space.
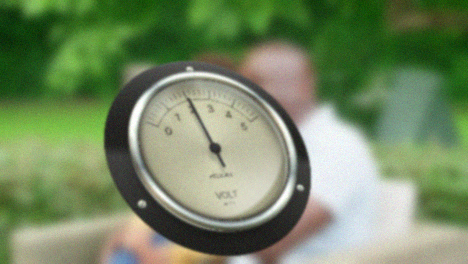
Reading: 2V
